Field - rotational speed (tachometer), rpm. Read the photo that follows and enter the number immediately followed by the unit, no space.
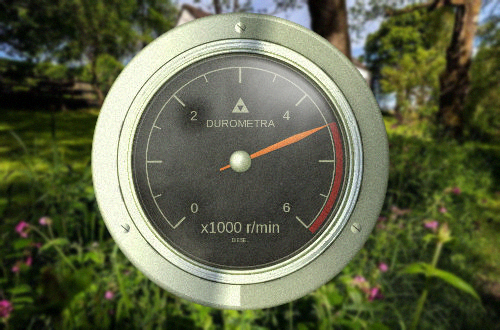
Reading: 4500rpm
